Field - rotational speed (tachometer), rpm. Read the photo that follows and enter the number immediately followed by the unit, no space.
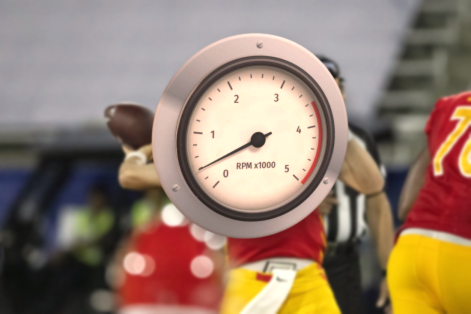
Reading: 400rpm
